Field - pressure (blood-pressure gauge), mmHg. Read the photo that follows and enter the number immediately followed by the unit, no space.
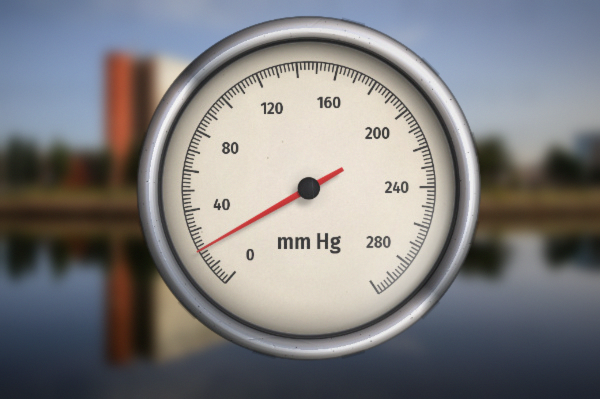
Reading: 20mmHg
